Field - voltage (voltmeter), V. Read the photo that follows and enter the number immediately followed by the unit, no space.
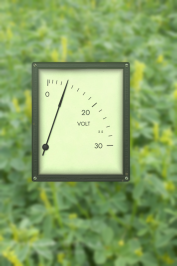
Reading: 10V
